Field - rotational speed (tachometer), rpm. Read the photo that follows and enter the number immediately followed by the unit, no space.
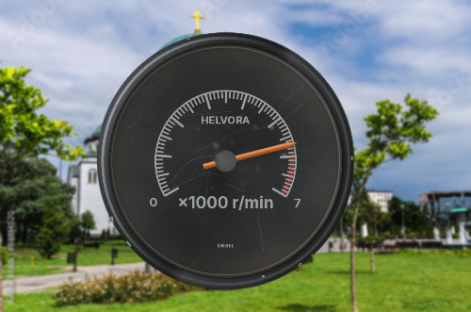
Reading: 5700rpm
